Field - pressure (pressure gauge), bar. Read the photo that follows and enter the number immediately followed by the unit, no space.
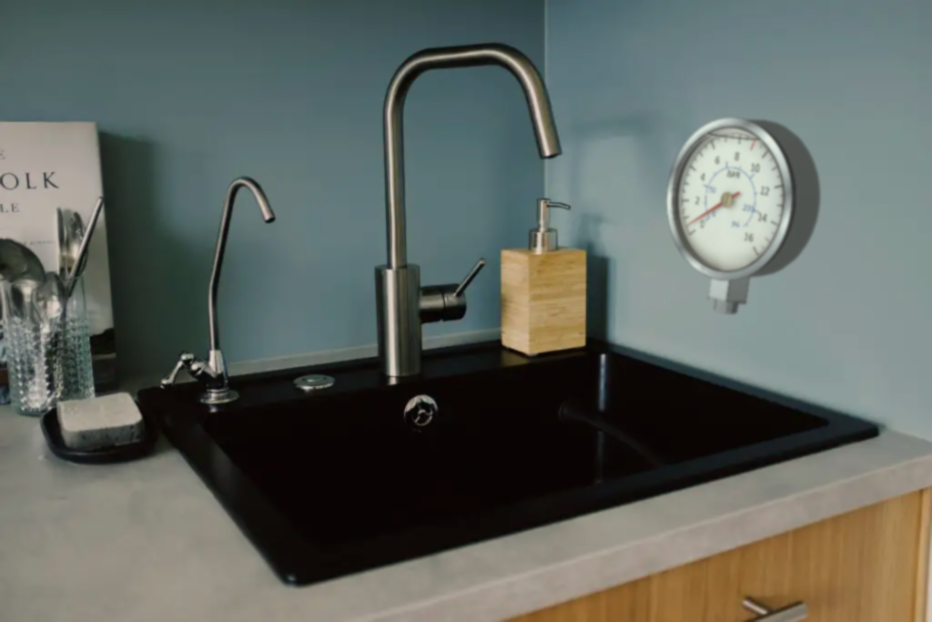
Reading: 0.5bar
